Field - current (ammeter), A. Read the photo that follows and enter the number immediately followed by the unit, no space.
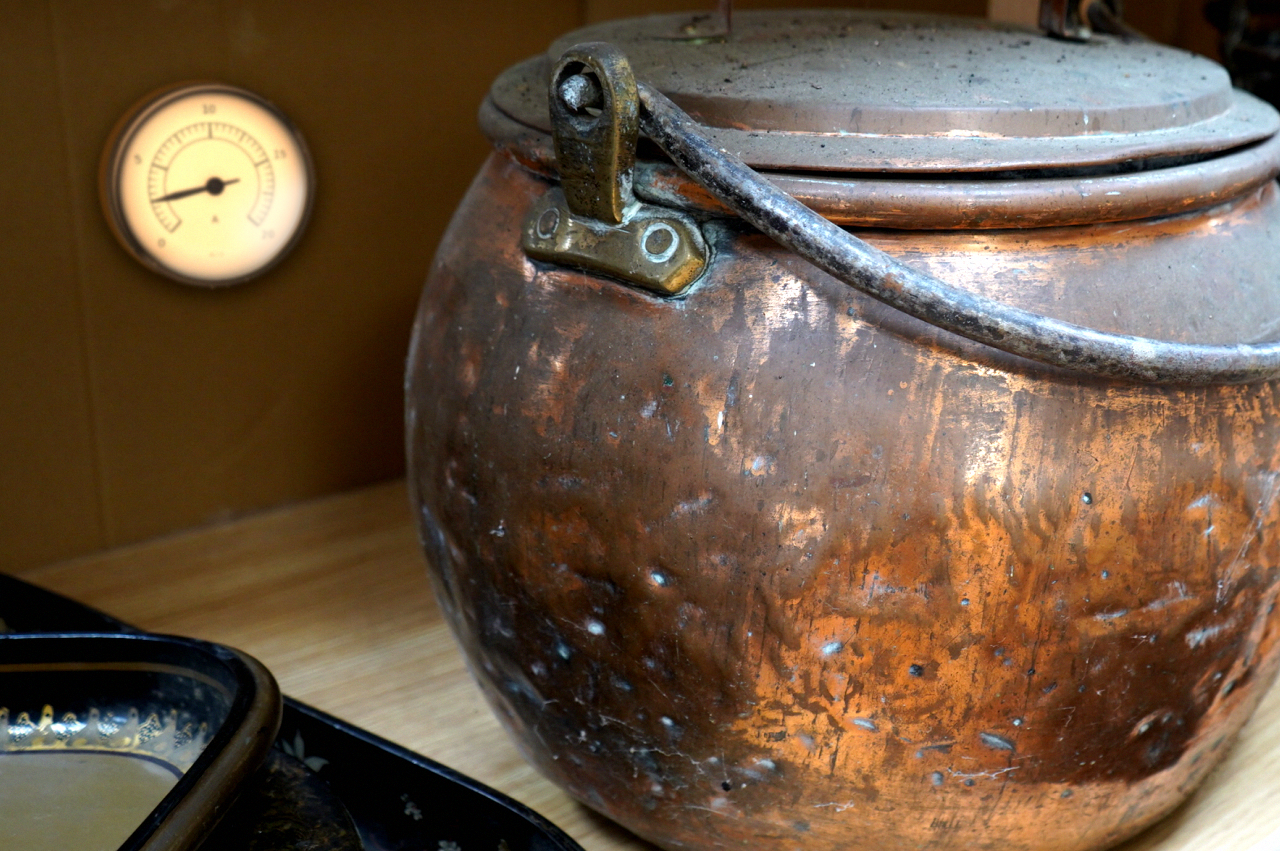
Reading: 2.5A
